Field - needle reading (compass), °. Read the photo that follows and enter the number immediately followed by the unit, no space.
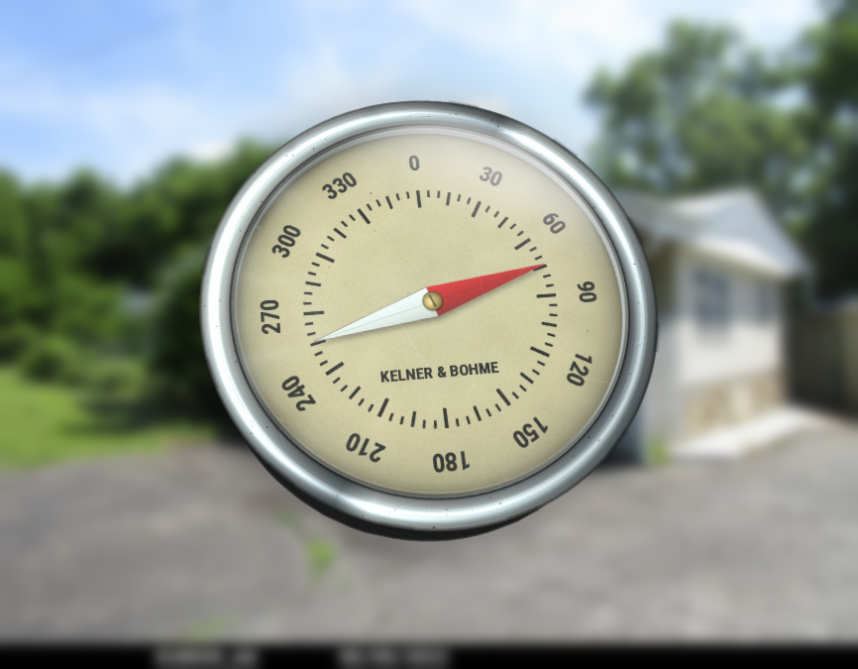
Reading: 75°
